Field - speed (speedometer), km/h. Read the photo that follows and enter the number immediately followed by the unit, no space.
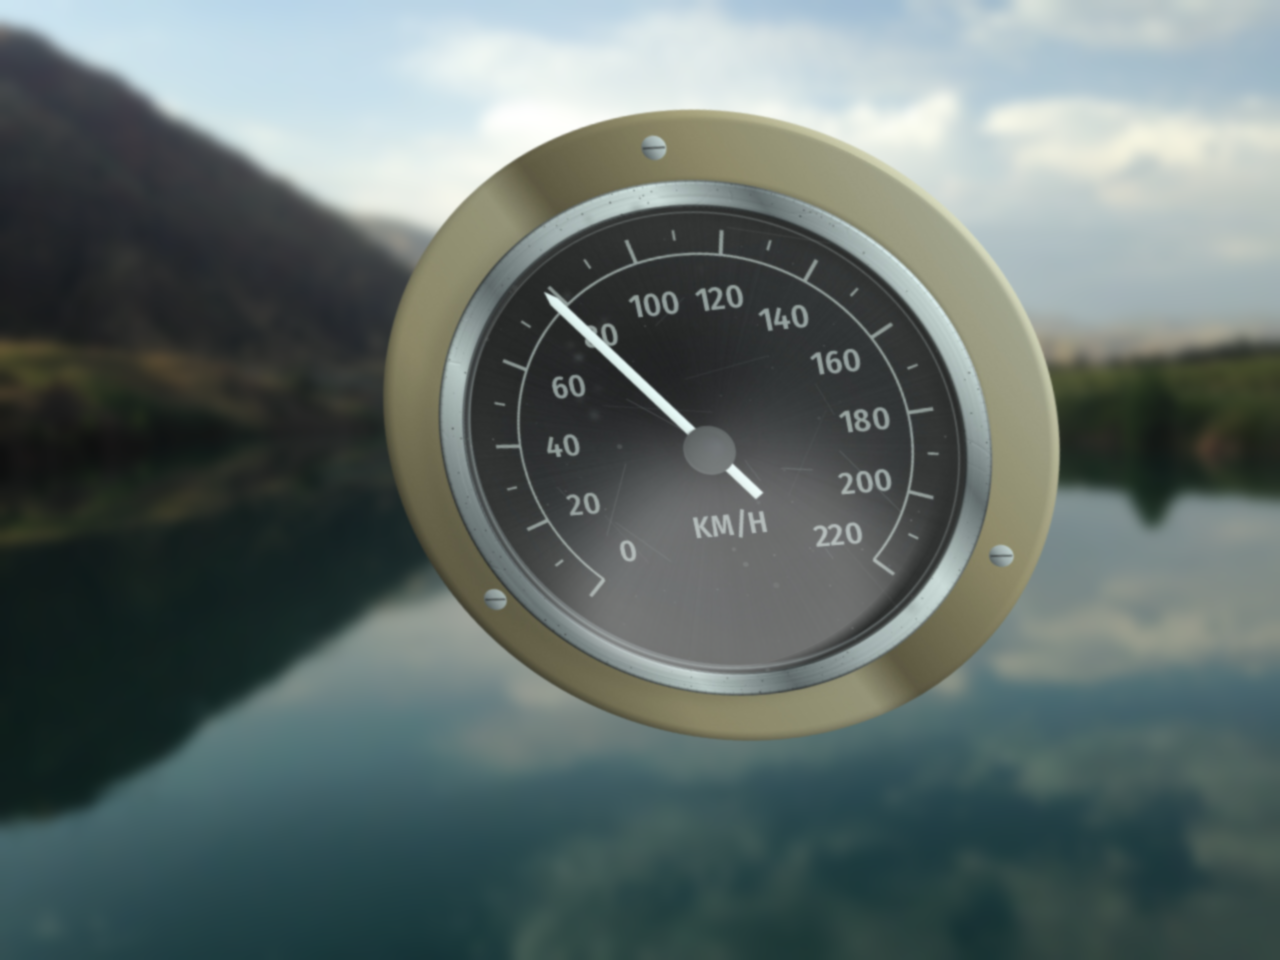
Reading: 80km/h
